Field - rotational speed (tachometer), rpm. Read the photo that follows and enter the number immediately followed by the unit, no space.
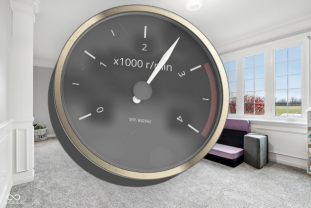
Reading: 2500rpm
